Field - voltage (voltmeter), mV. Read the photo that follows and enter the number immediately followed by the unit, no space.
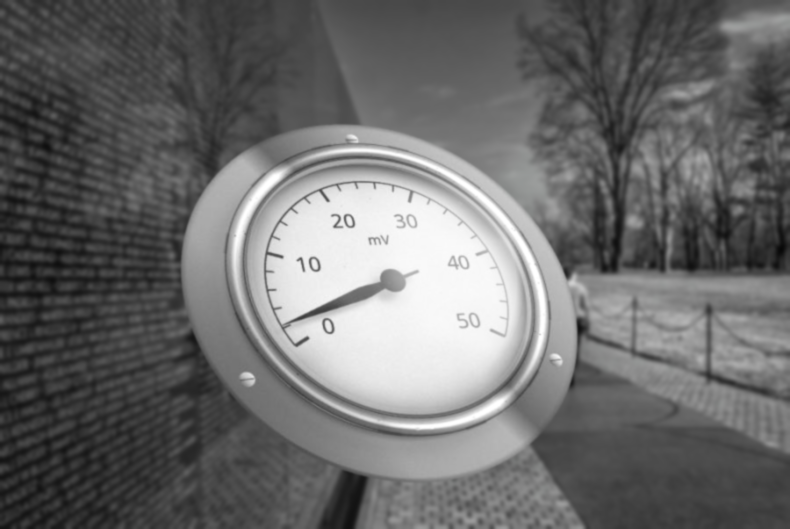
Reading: 2mV
